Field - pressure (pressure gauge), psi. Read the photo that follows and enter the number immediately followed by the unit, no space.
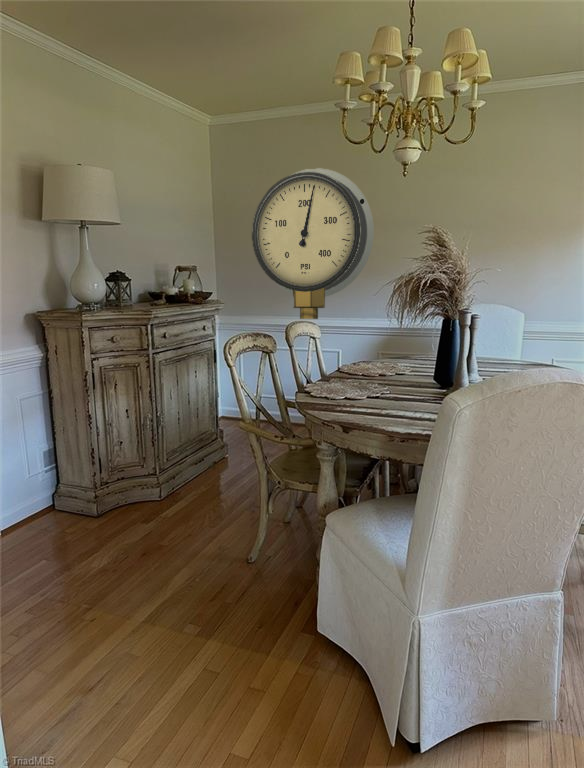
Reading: 220psi
